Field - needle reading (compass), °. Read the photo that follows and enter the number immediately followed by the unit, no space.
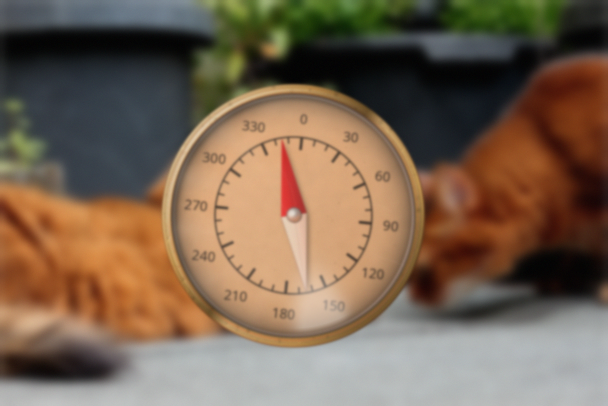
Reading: 345°
